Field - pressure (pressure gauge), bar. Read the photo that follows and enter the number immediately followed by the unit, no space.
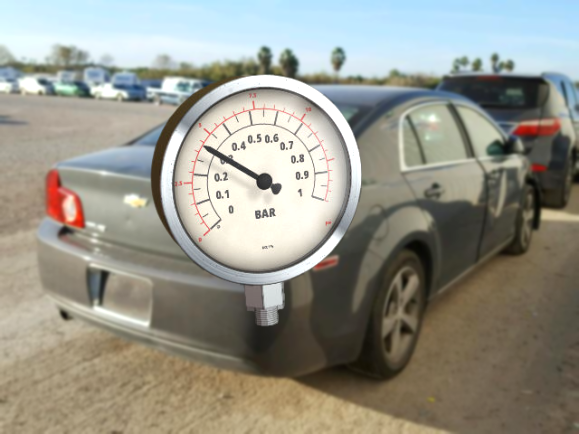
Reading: 0.3bar
